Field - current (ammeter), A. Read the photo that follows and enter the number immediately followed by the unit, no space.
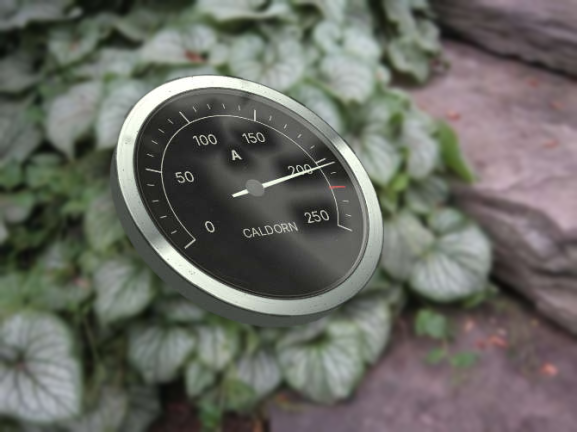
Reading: 205A
